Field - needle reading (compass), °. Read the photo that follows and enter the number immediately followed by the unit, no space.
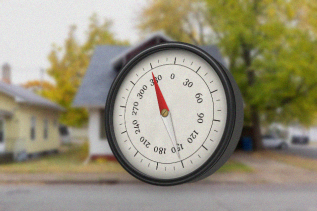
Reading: 330°
